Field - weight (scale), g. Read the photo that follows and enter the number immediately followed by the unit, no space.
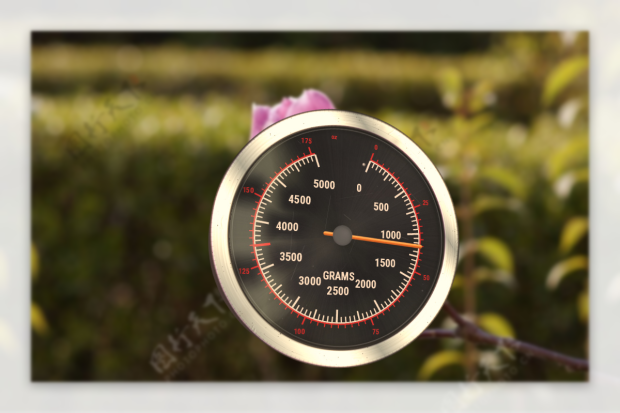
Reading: 1150g
